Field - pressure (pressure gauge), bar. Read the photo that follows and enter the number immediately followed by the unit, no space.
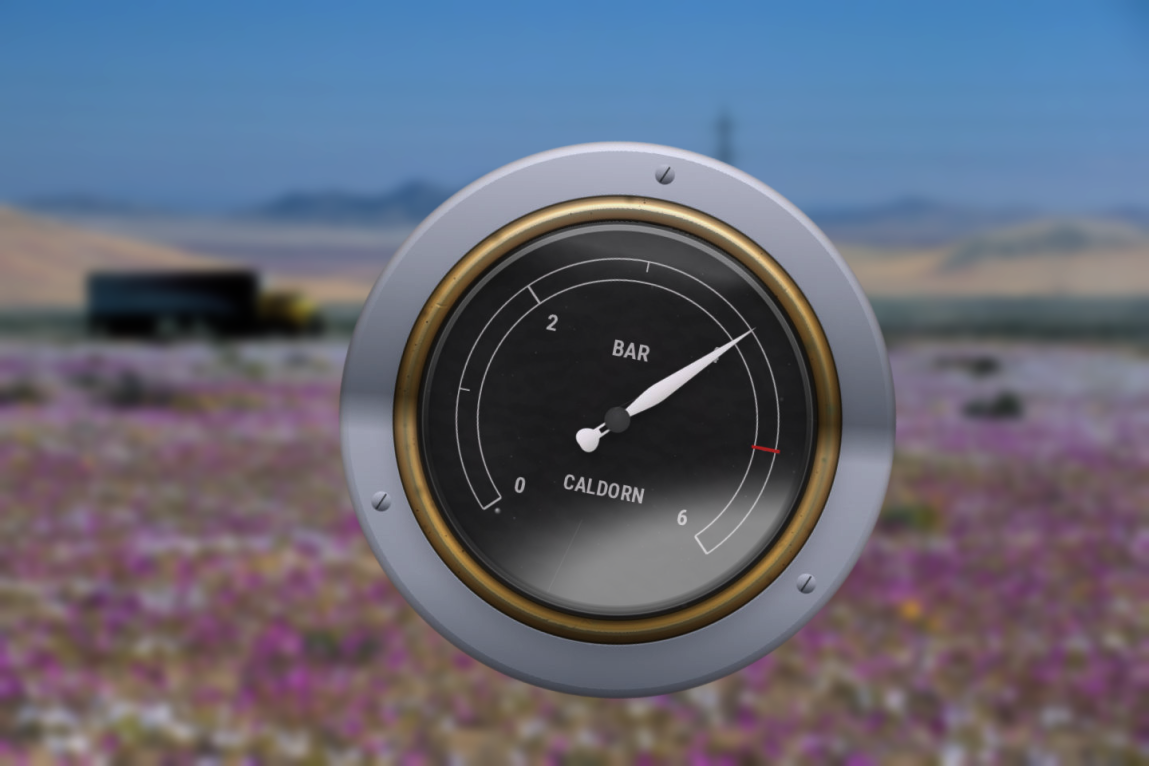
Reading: 4bar
